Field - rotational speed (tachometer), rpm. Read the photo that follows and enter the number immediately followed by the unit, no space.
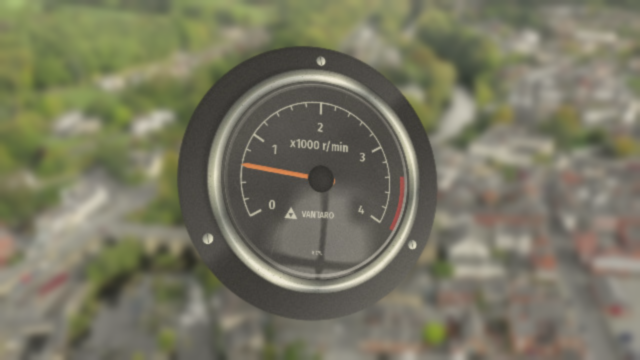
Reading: 600rpm
